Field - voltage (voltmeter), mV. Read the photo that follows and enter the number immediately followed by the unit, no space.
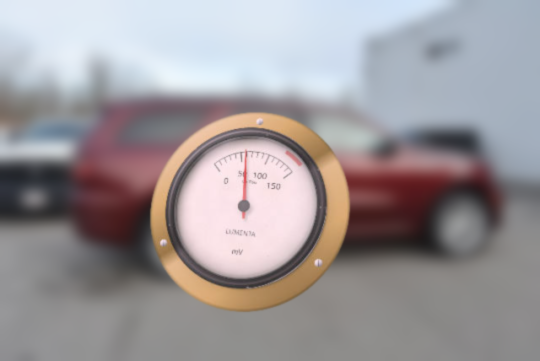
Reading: 60mV
